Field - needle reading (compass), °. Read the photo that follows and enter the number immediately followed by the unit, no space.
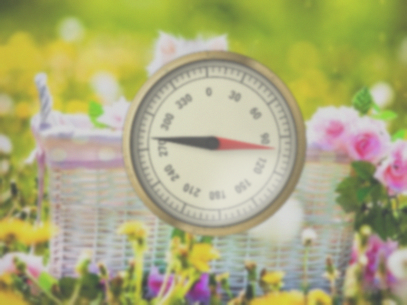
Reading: 100°
